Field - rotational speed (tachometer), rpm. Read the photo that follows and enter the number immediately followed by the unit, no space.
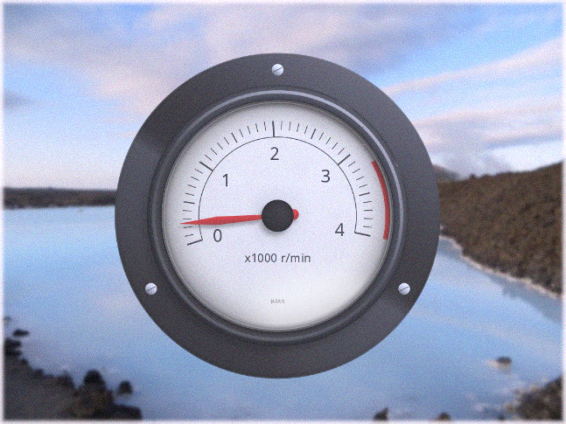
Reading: 250rpm
